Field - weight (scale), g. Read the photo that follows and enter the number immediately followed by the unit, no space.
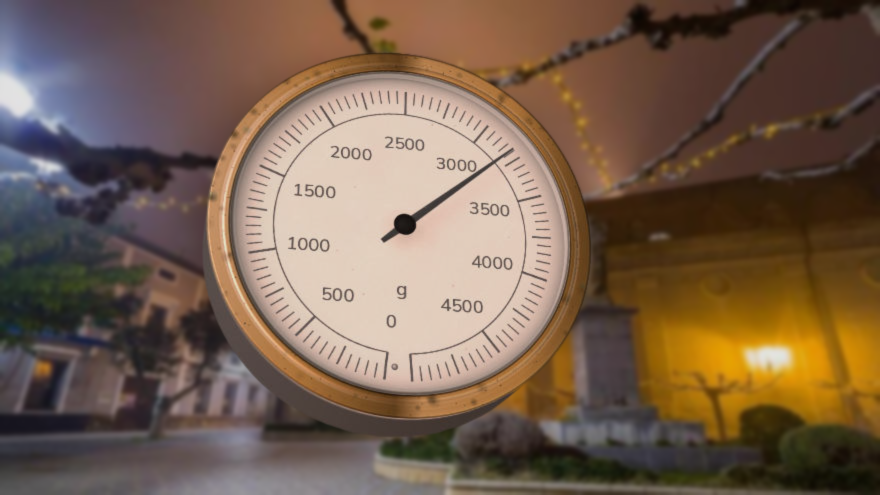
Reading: 3200g
